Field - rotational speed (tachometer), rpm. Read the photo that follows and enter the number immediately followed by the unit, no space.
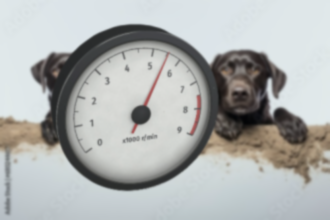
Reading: 5500rpm
